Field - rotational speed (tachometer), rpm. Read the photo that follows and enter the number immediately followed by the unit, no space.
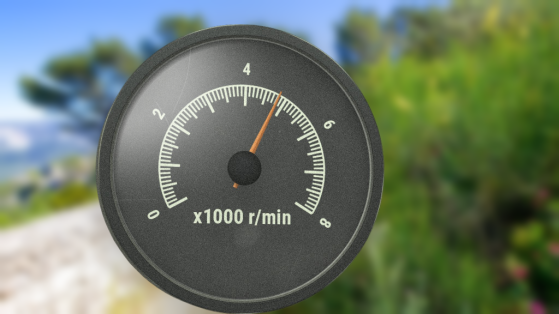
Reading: 4800rpm
